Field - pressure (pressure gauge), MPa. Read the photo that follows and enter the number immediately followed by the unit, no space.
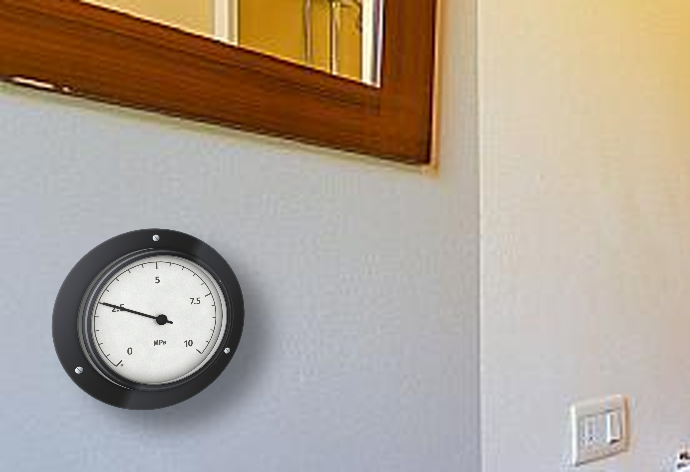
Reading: 2.5MPa
